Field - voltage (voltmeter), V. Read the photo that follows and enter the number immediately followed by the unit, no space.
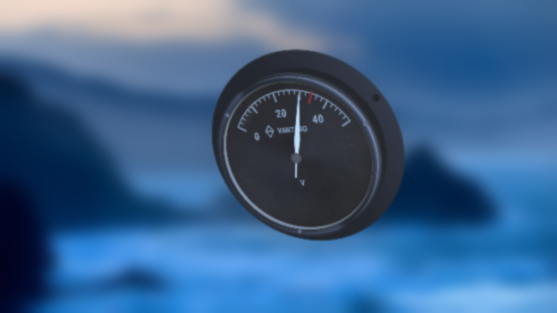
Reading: 30V
